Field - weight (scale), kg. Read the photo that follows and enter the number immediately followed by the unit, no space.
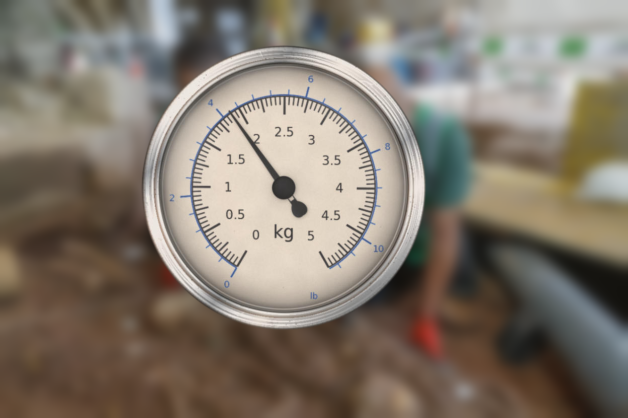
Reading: 1.9kg
